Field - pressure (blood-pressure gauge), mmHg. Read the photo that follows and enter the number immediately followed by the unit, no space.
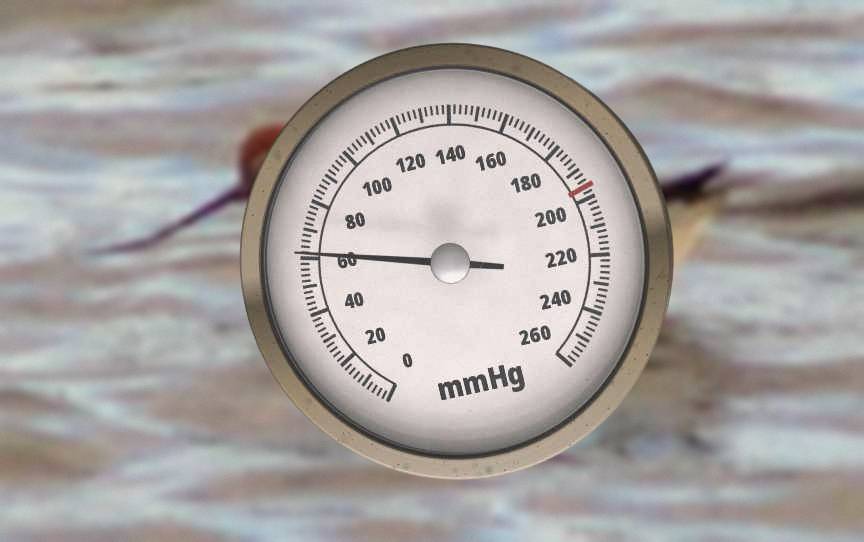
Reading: 62mmHg
